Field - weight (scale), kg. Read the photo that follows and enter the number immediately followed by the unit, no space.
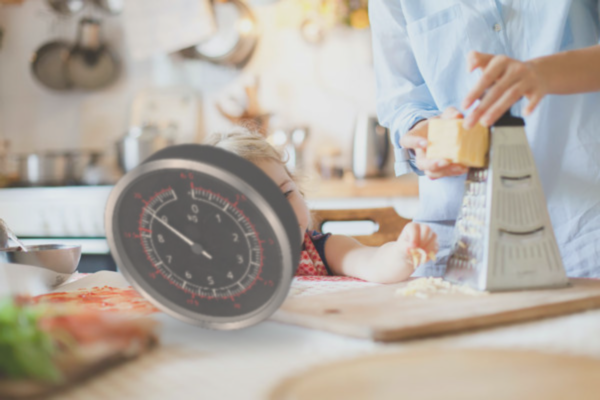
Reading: 9kg
